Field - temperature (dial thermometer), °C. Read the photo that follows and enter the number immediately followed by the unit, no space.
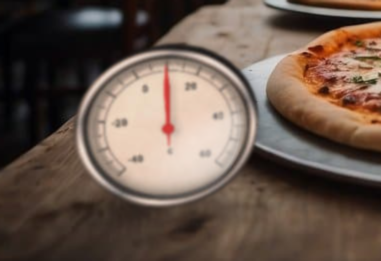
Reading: 10°C
